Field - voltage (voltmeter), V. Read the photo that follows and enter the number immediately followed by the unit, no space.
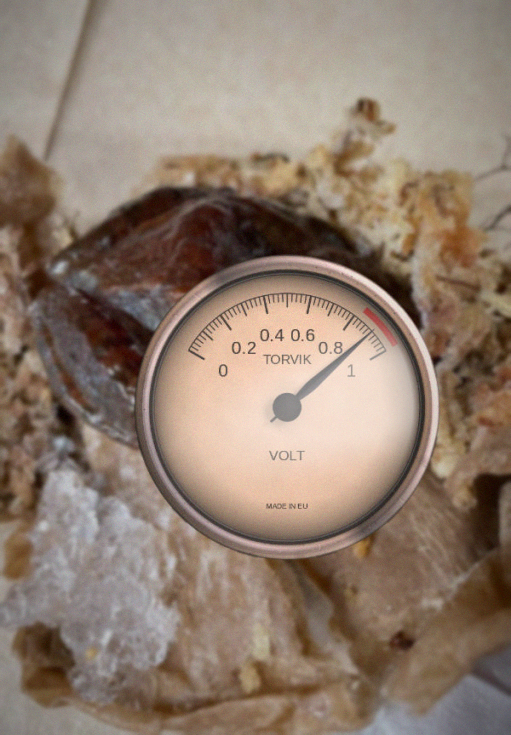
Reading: 0.9V
